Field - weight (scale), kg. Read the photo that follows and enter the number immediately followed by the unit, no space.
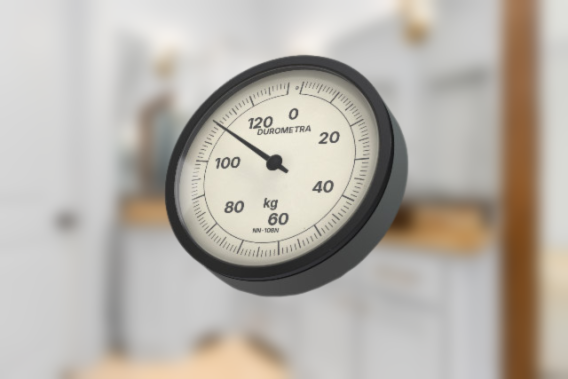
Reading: 110kg
